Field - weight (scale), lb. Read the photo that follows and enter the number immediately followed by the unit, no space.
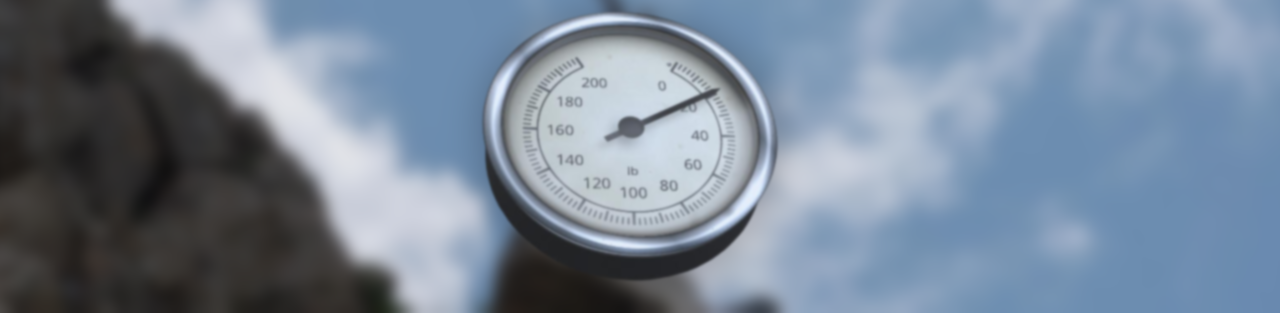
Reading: 20lb
